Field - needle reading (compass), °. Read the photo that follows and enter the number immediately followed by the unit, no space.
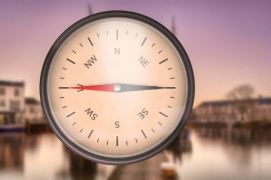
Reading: 270°
